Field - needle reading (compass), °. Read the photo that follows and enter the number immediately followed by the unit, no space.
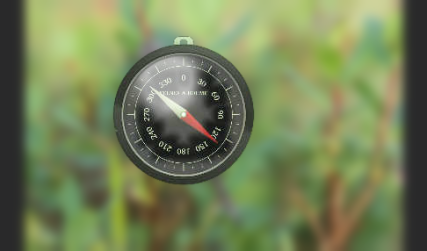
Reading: 130°
